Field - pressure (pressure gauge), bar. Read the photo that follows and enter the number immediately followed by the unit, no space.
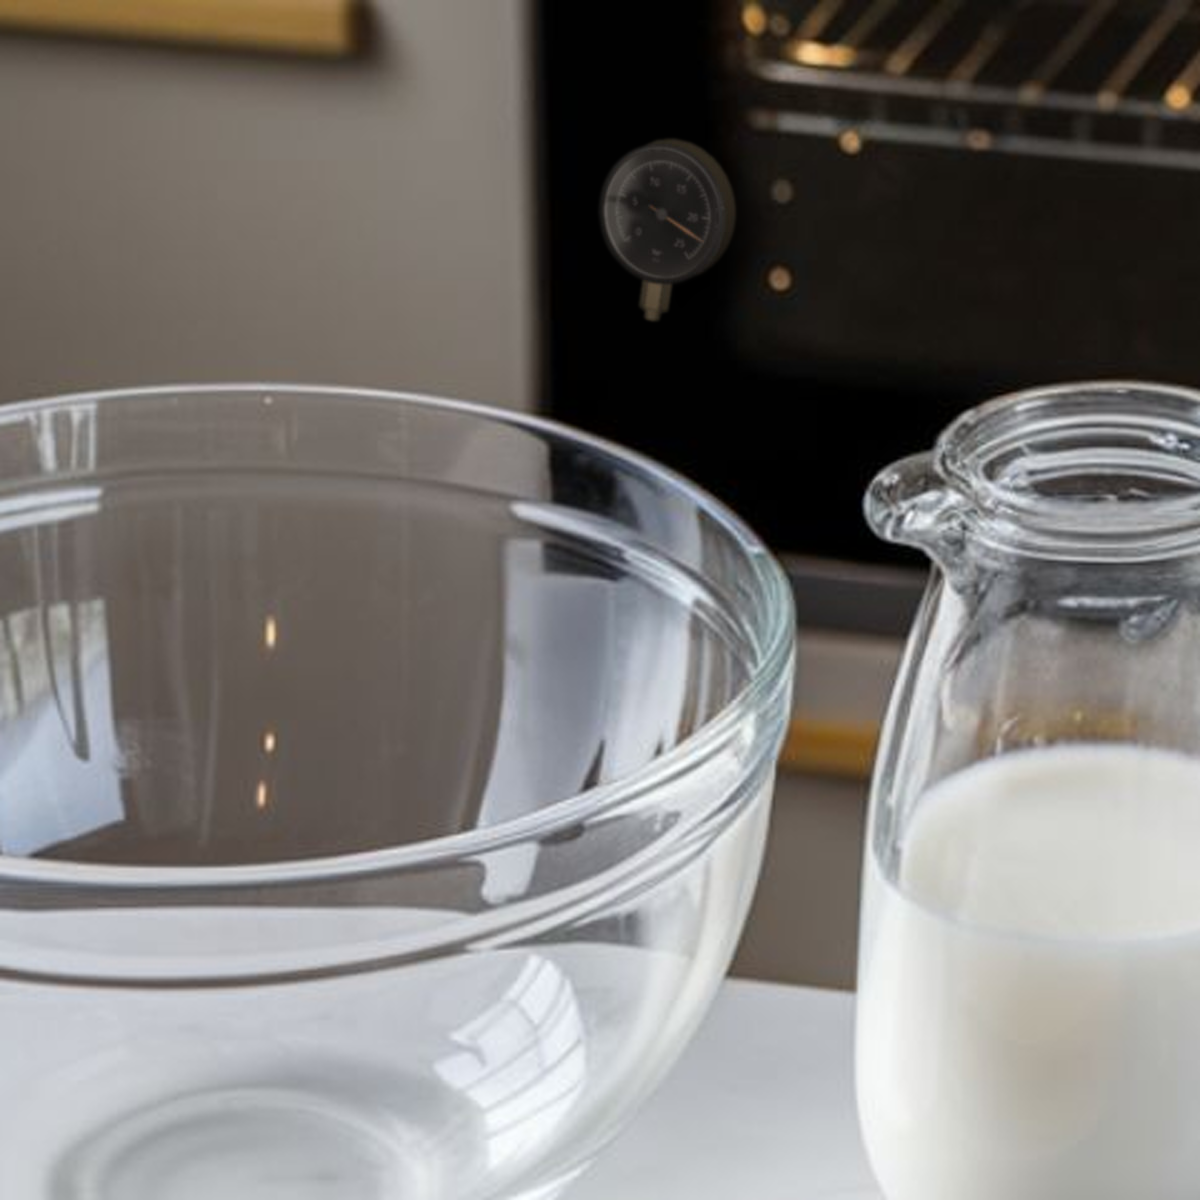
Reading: 22.5bar
